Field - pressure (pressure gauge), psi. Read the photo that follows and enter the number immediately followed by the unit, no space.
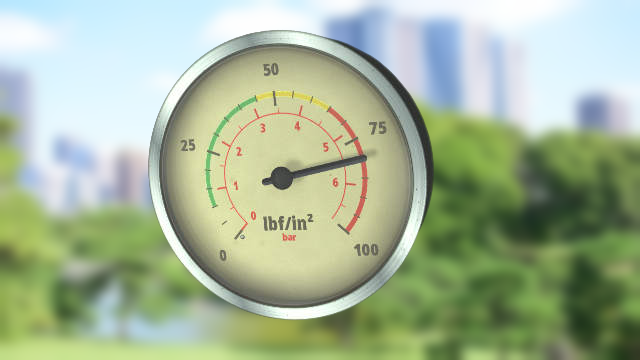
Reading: 80psi
